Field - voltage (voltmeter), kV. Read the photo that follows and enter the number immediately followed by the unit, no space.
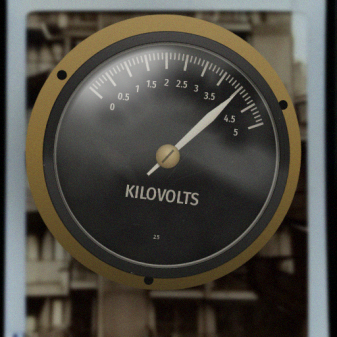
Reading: 4kV
